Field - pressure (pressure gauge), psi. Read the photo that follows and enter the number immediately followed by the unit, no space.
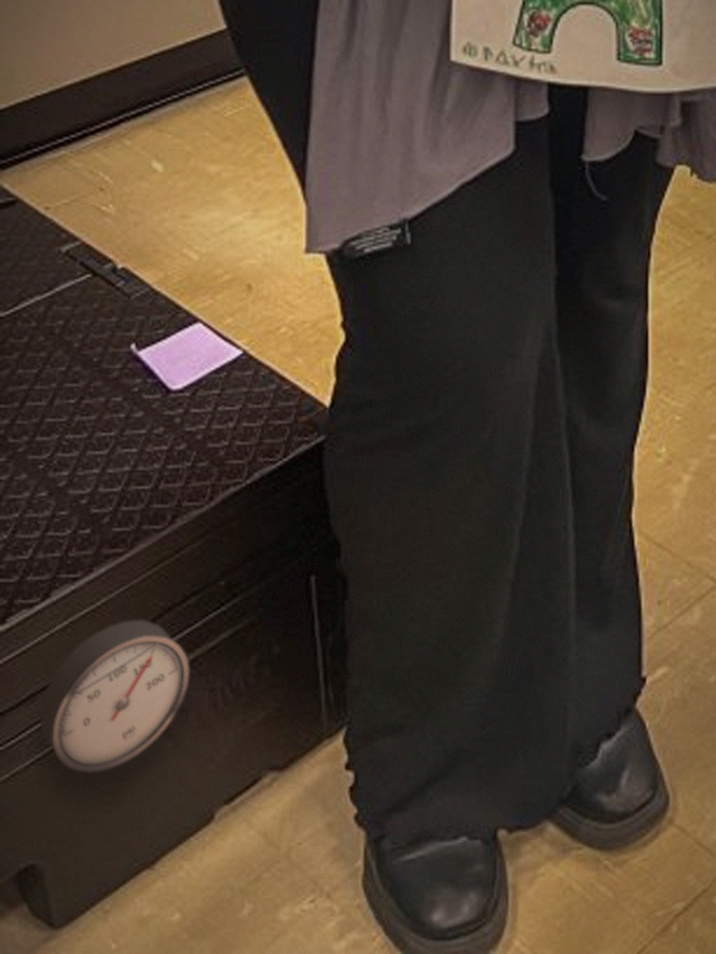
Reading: 150psi
